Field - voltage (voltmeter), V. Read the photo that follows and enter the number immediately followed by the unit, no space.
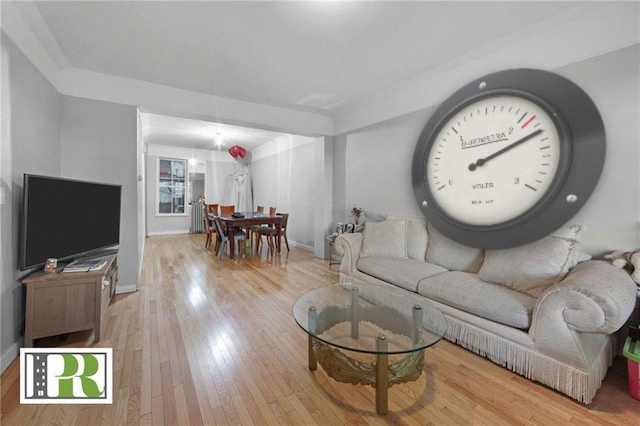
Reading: 2.3V
